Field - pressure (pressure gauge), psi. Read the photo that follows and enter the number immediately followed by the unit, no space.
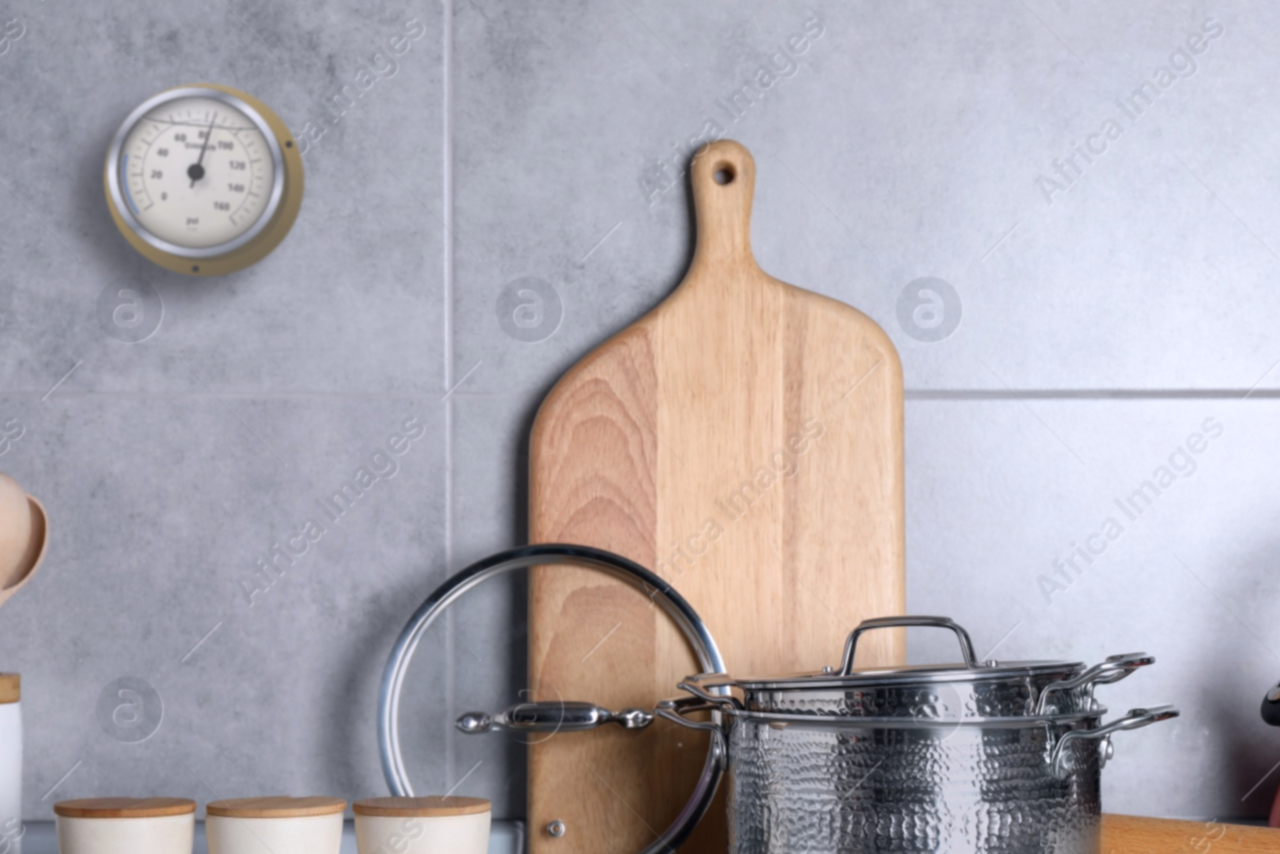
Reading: 85psi
